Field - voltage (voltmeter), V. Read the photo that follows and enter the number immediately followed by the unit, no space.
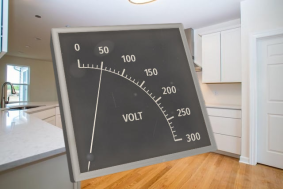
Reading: 50V
